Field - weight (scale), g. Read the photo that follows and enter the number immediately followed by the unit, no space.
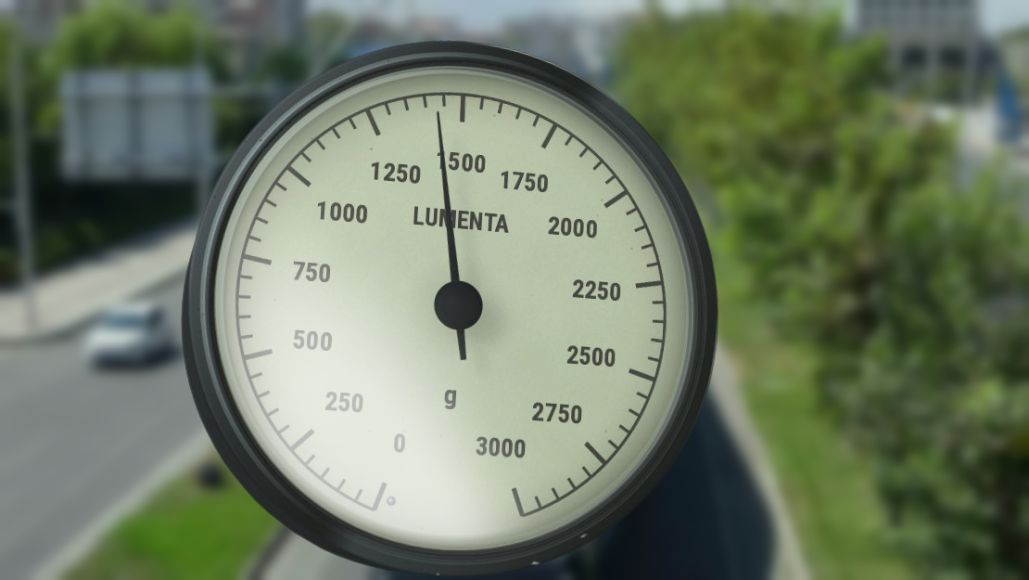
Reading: 1425g
